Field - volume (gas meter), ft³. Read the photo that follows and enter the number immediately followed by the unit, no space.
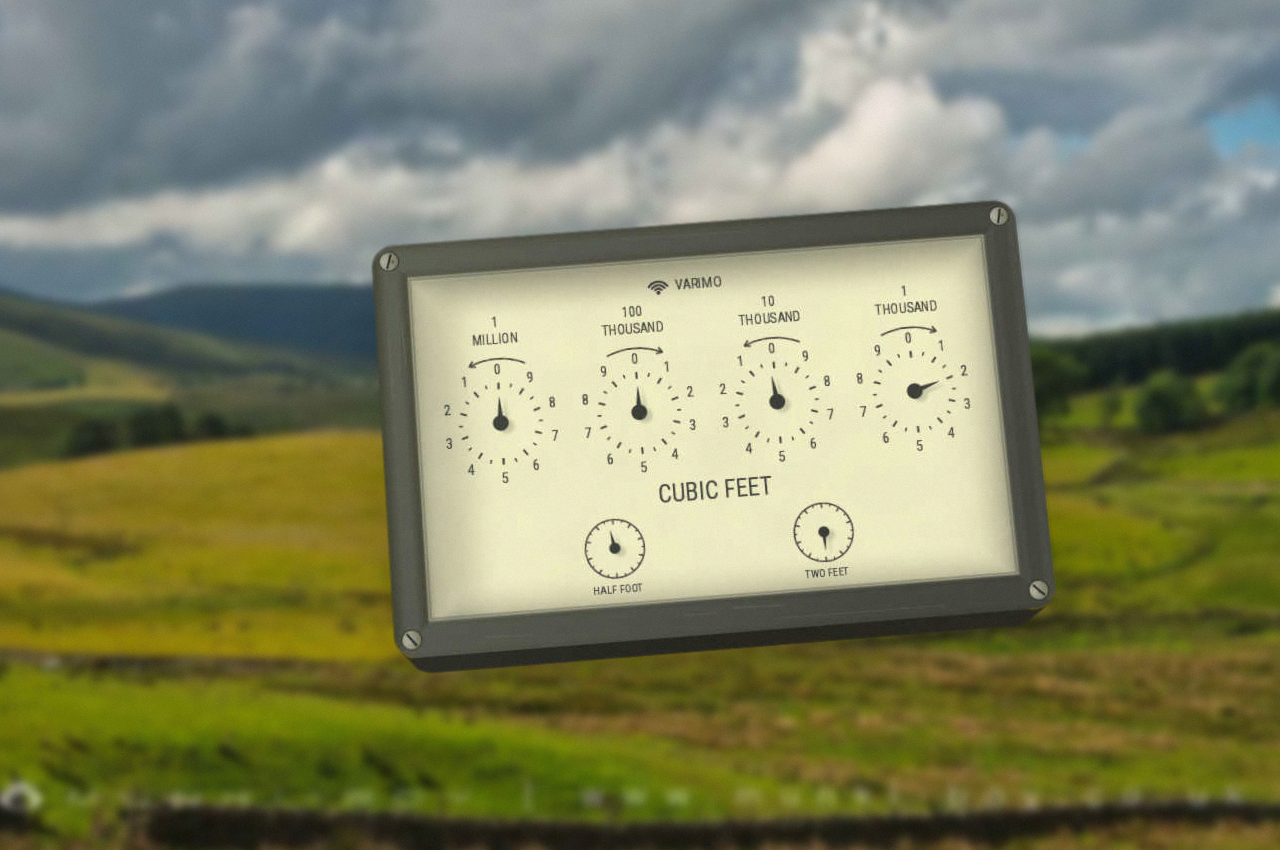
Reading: 200ft³
